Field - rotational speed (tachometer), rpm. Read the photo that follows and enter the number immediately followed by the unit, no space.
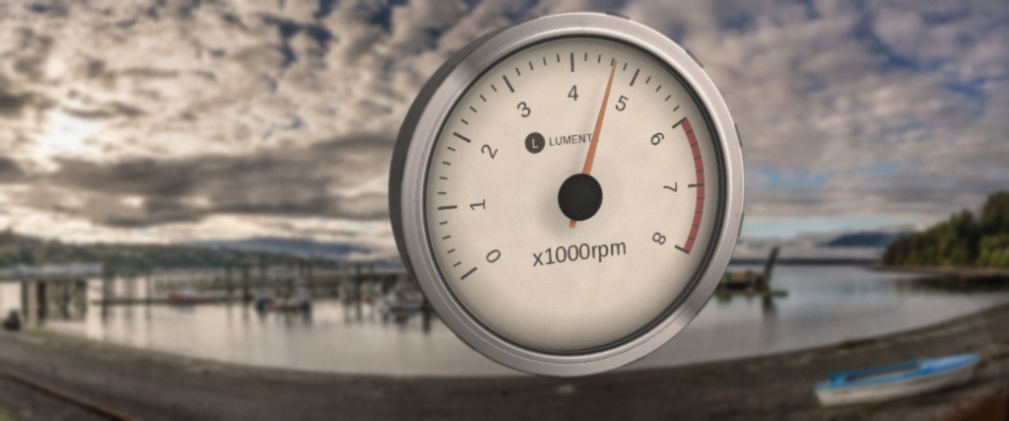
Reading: 4600rpm
